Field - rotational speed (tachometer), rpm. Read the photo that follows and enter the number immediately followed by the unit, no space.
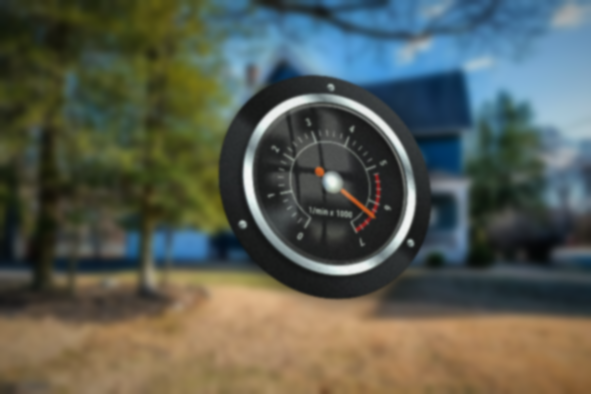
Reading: 6400rpm
